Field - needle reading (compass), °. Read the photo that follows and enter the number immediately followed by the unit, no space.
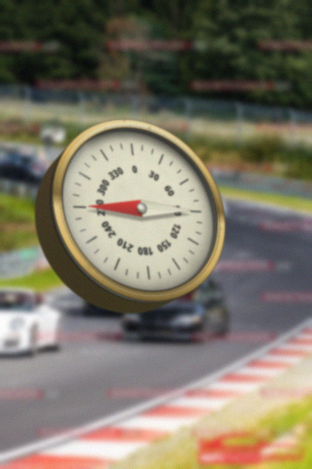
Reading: 270°
